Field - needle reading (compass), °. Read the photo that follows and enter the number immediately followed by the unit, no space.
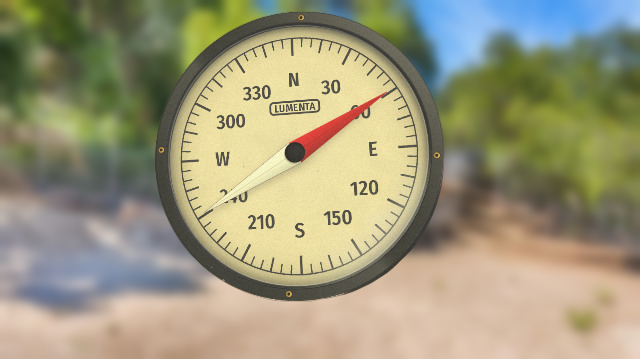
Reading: 60°
